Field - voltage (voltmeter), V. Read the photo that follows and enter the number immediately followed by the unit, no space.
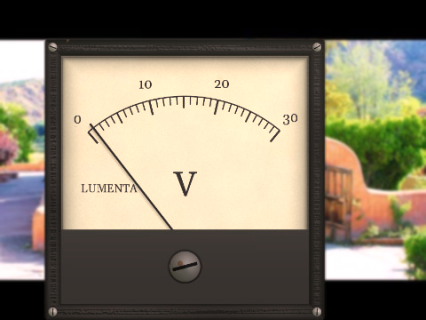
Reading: 1V
